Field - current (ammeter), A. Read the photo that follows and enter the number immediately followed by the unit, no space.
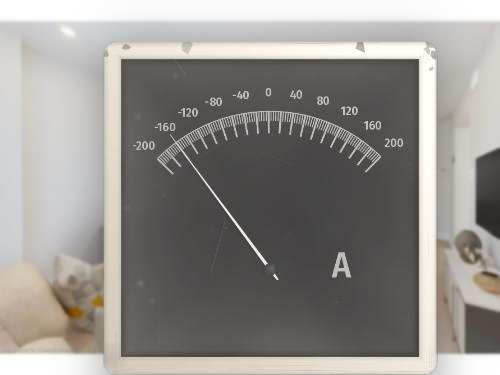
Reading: -160A
